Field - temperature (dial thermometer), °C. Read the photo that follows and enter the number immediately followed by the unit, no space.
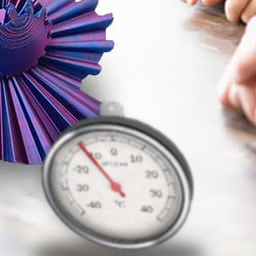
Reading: -10°C
